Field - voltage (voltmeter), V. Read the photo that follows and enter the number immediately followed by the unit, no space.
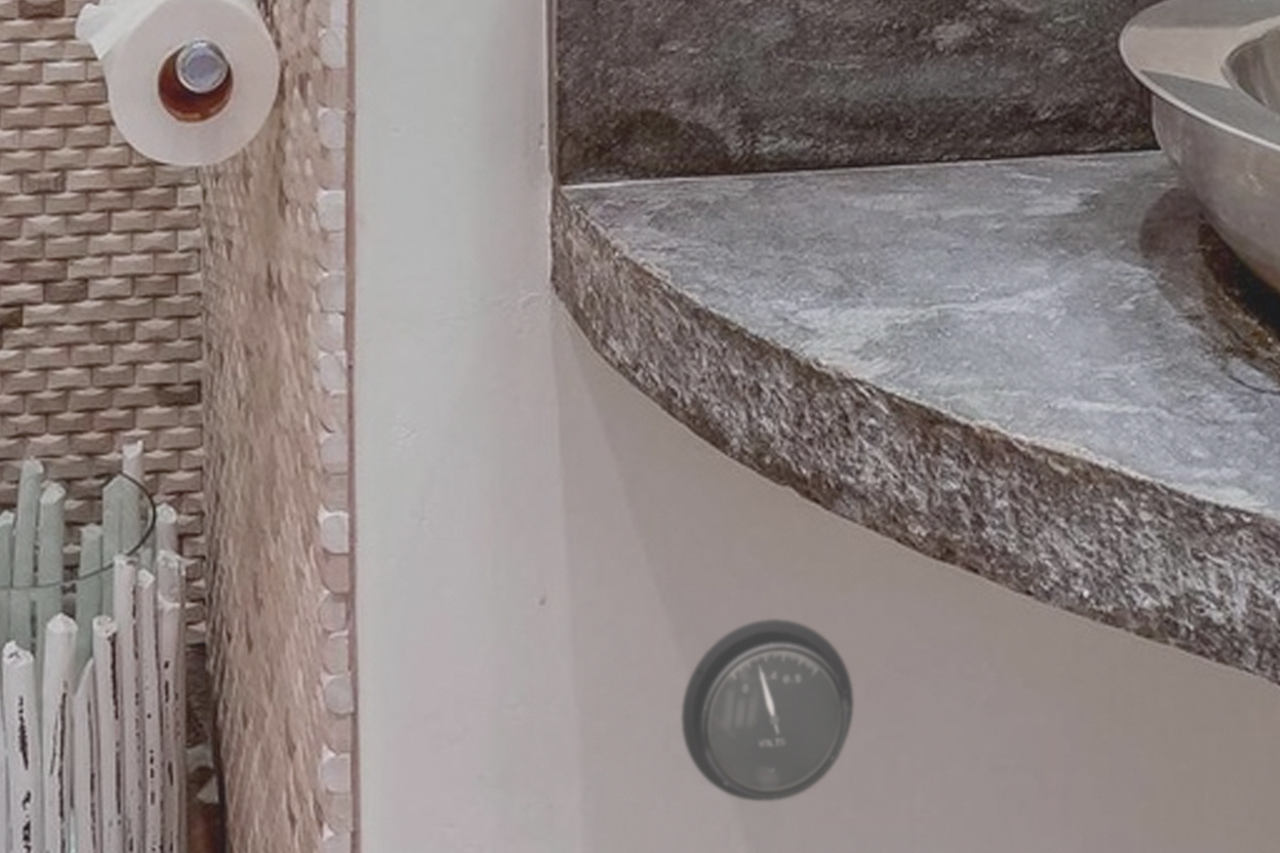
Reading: 0.3V
